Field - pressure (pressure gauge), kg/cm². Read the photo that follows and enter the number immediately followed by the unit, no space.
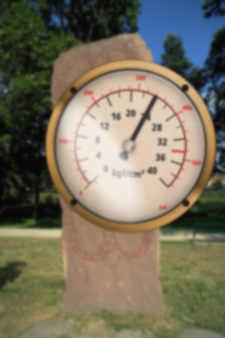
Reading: 24kg/cm²
